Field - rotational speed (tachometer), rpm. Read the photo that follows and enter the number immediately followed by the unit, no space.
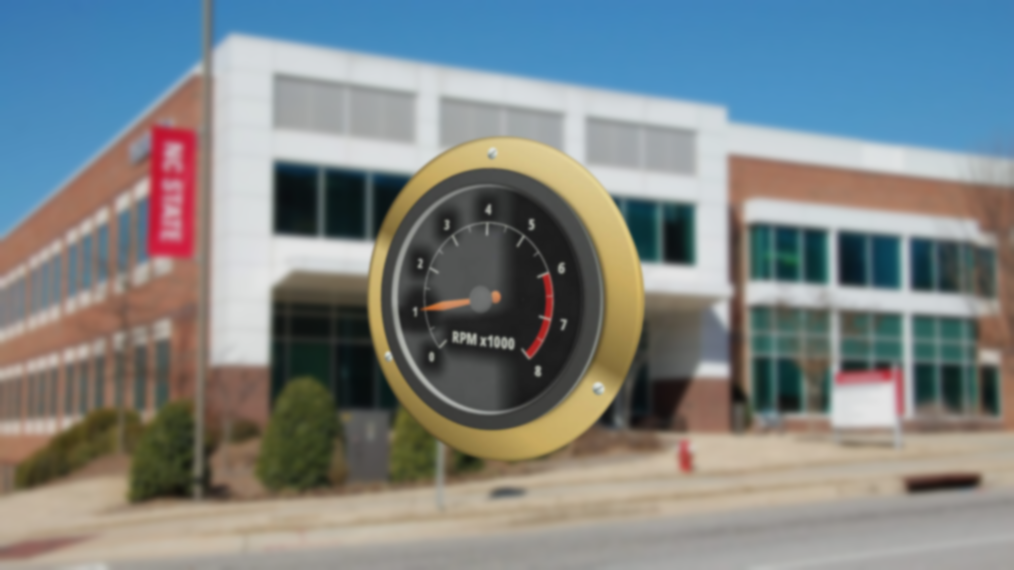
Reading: 1000rpm
